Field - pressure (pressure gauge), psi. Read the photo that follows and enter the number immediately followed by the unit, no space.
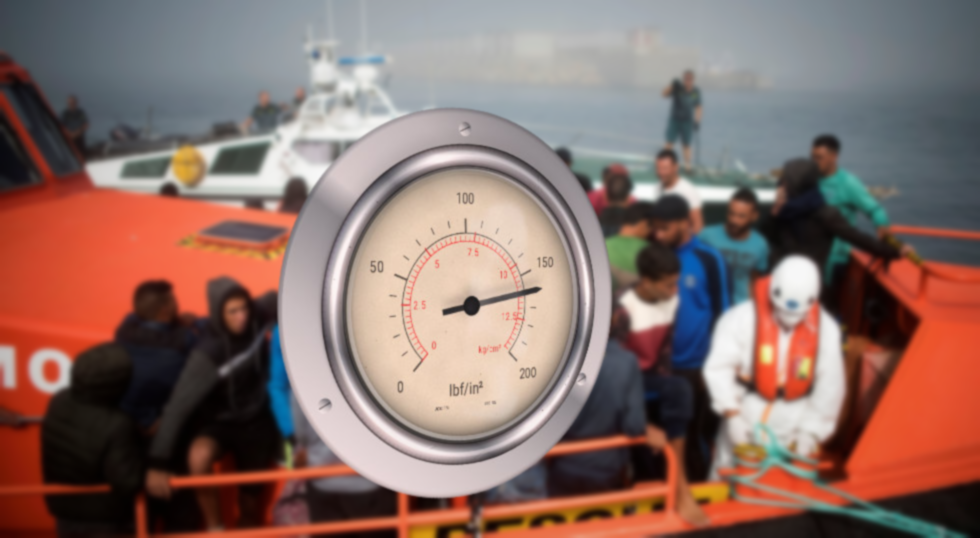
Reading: 160psi
